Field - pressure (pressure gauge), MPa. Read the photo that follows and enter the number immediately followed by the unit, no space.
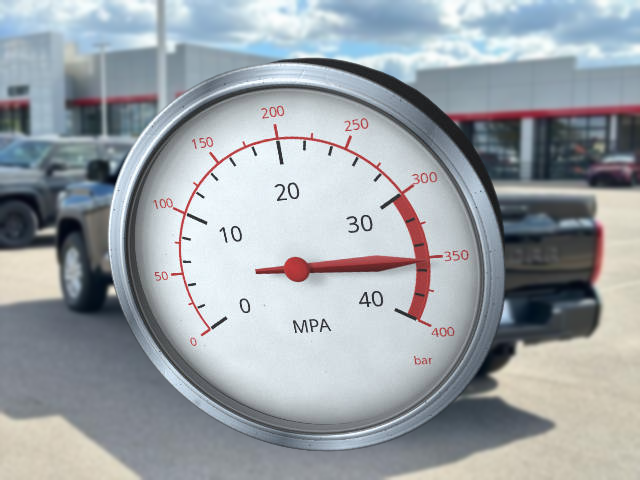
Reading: 35MPa
